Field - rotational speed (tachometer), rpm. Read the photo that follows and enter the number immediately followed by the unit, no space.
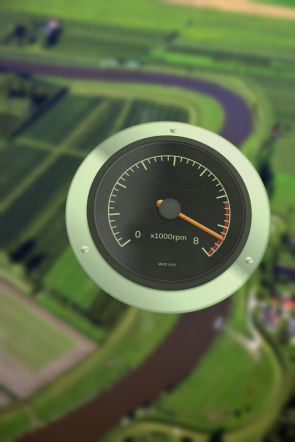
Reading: 7400rpm
